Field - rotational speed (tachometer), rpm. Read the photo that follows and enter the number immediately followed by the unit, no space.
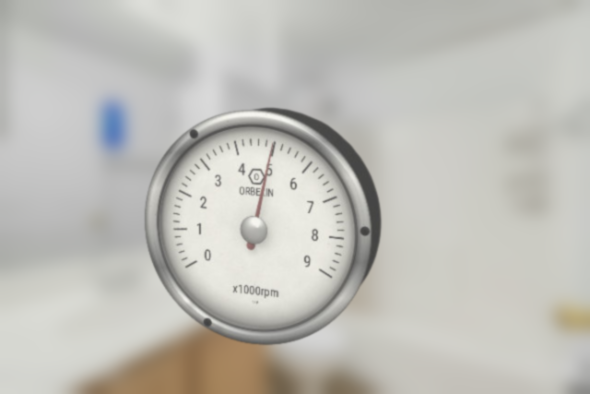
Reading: 5000rpm
